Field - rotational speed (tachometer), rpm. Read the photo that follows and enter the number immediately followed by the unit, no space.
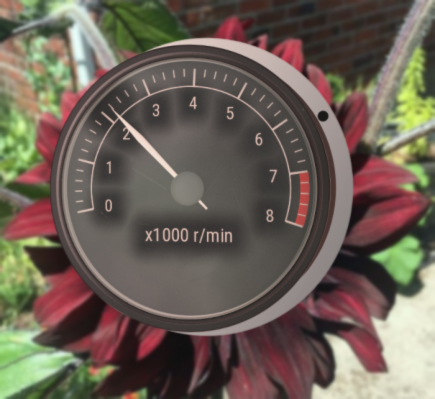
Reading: 2200rpm
